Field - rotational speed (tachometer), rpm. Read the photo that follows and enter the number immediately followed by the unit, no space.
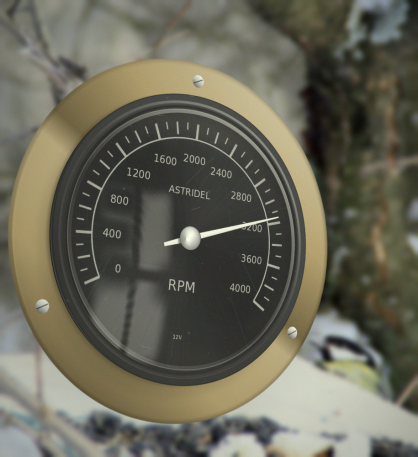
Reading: 3150rpm
